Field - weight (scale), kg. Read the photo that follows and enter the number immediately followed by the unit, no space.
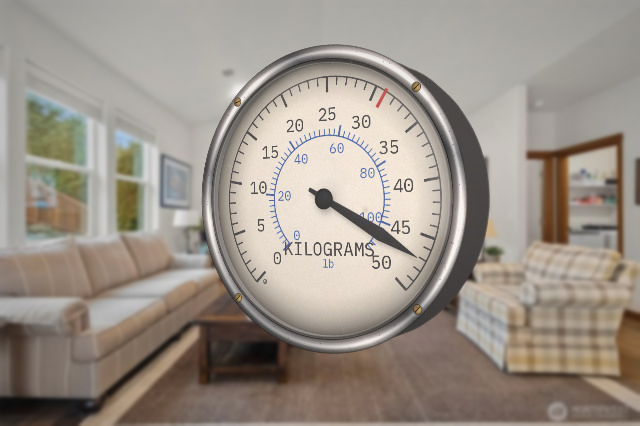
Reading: 47kg
